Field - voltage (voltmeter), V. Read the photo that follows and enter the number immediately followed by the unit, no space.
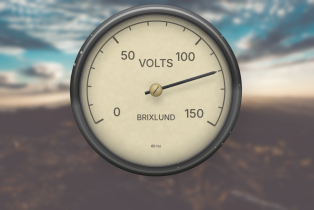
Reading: 120V
